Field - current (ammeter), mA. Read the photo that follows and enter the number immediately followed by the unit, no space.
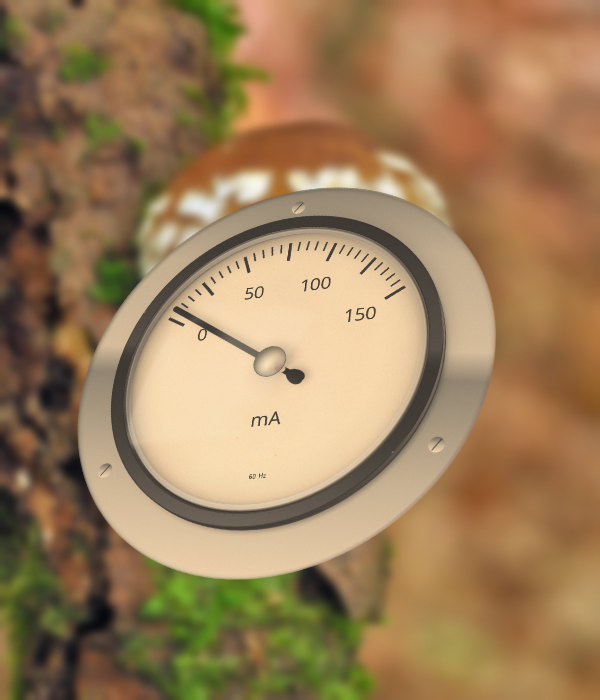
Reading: 5mA
